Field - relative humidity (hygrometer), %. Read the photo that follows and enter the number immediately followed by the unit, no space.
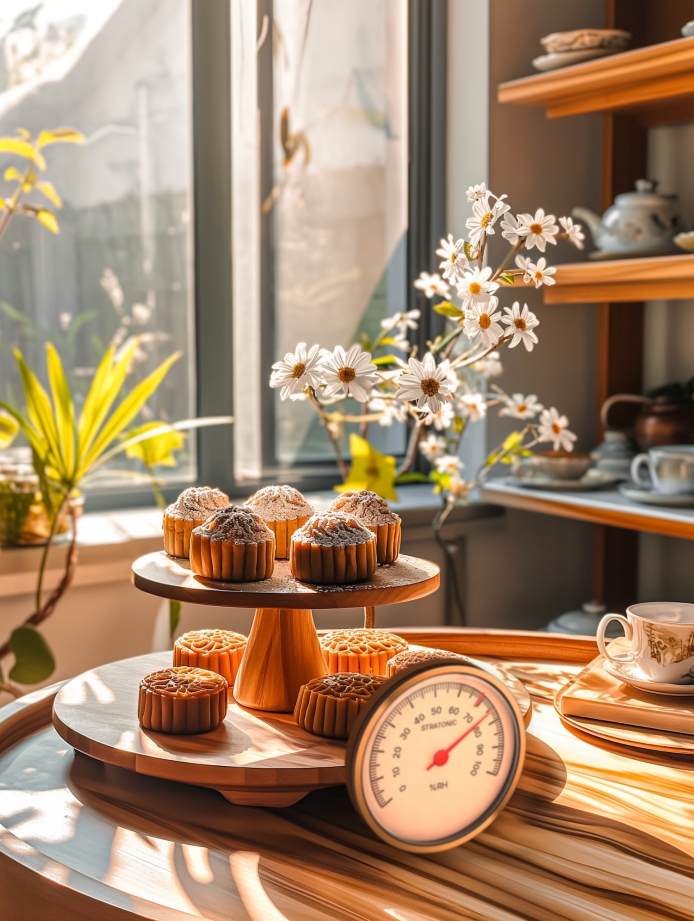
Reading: 75%
